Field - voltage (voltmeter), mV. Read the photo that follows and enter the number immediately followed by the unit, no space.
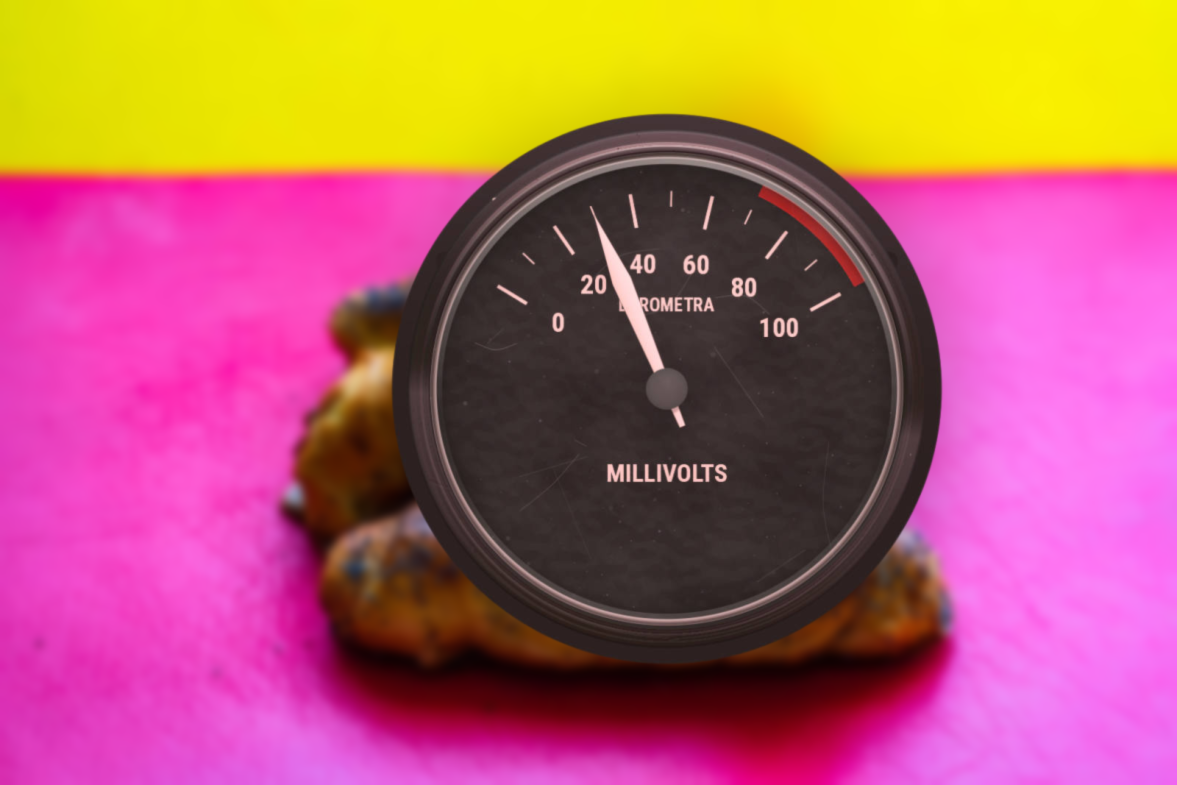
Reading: 30mV
